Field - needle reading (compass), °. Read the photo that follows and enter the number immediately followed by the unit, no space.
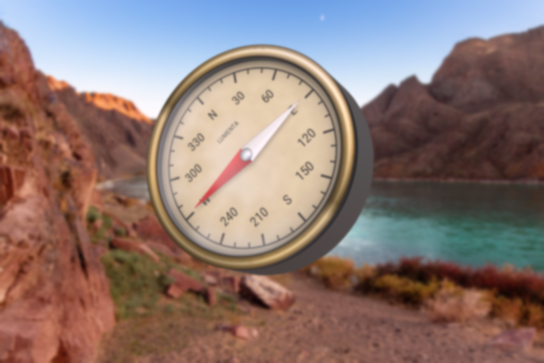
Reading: 270°
